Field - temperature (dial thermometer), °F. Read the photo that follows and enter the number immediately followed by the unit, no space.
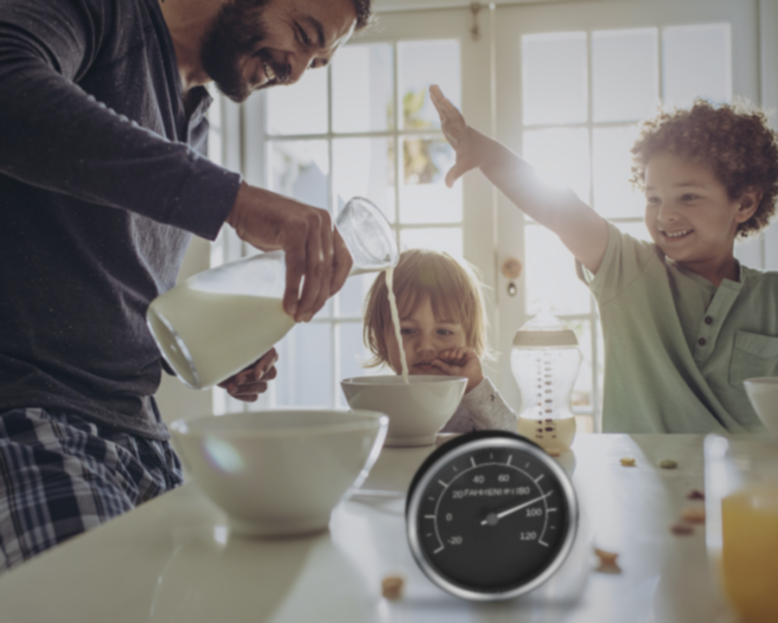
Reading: 90°F
